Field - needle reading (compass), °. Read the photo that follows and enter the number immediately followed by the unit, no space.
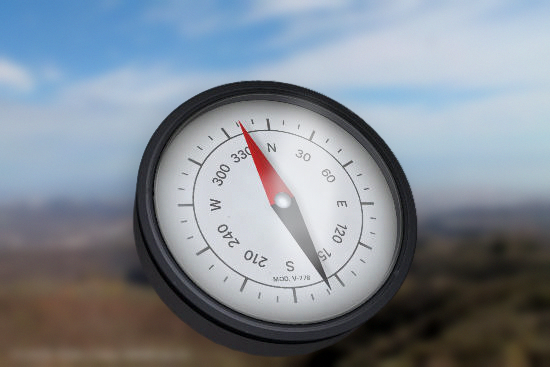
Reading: 340°
